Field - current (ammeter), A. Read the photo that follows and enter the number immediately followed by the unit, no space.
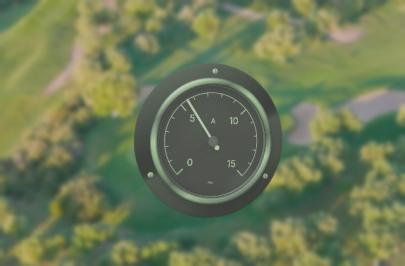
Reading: 5.5A
